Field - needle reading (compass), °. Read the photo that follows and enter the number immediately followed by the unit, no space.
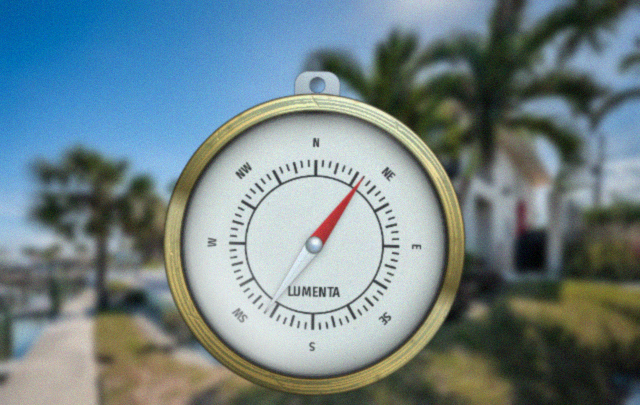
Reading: 35°
